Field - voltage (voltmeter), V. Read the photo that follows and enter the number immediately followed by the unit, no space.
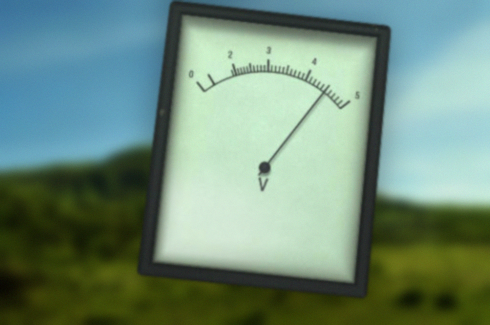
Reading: 4.5V
